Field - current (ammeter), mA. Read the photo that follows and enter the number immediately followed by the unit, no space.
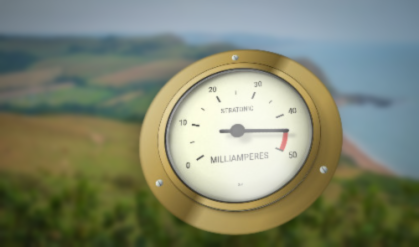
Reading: 45mA
